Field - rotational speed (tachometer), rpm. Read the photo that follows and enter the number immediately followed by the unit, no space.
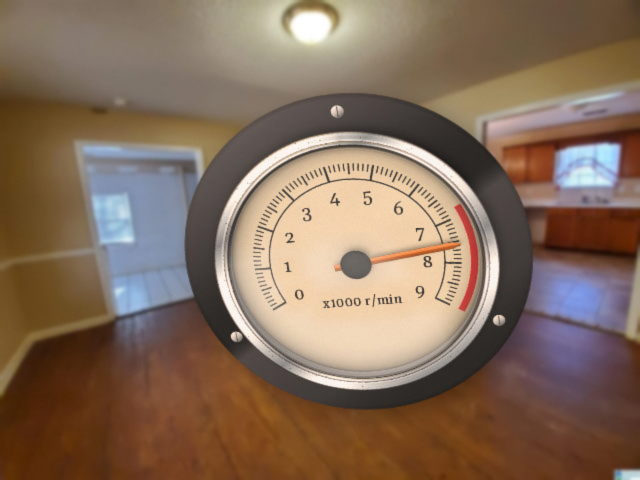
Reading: 7500rpm
